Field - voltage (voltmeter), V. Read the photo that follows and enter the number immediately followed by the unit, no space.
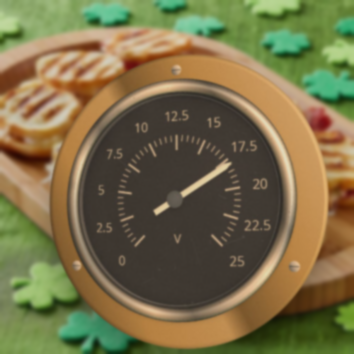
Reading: 18V
